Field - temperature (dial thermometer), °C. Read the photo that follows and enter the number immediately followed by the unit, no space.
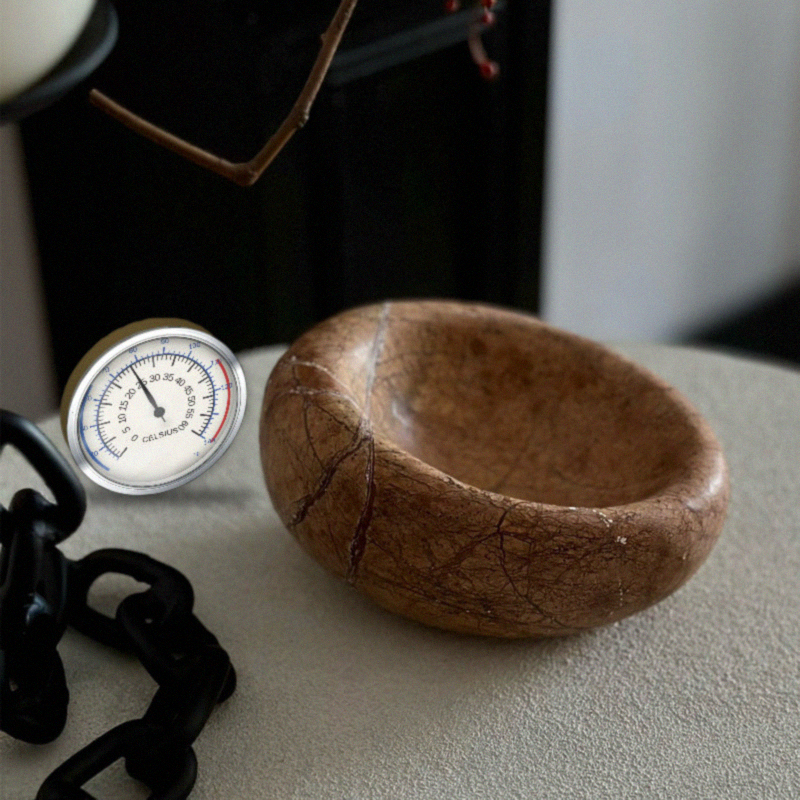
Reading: 25°C
